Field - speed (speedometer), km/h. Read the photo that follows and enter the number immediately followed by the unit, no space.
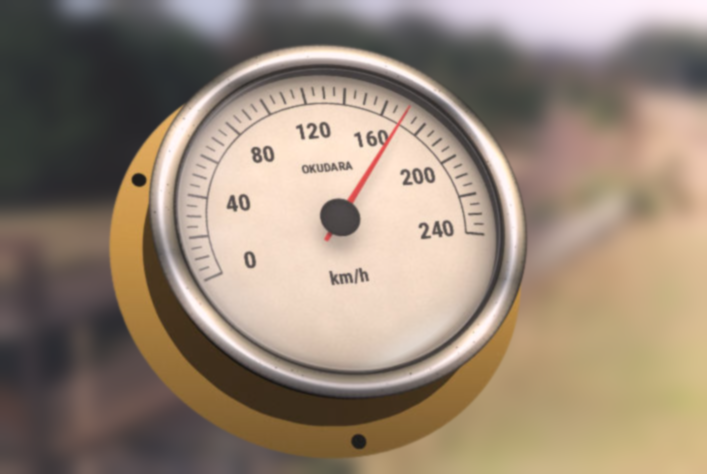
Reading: 170km/h
